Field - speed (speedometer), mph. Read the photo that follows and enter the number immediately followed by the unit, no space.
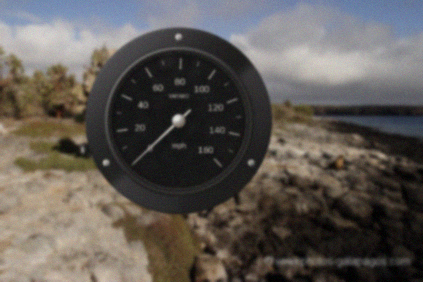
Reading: 0mph
